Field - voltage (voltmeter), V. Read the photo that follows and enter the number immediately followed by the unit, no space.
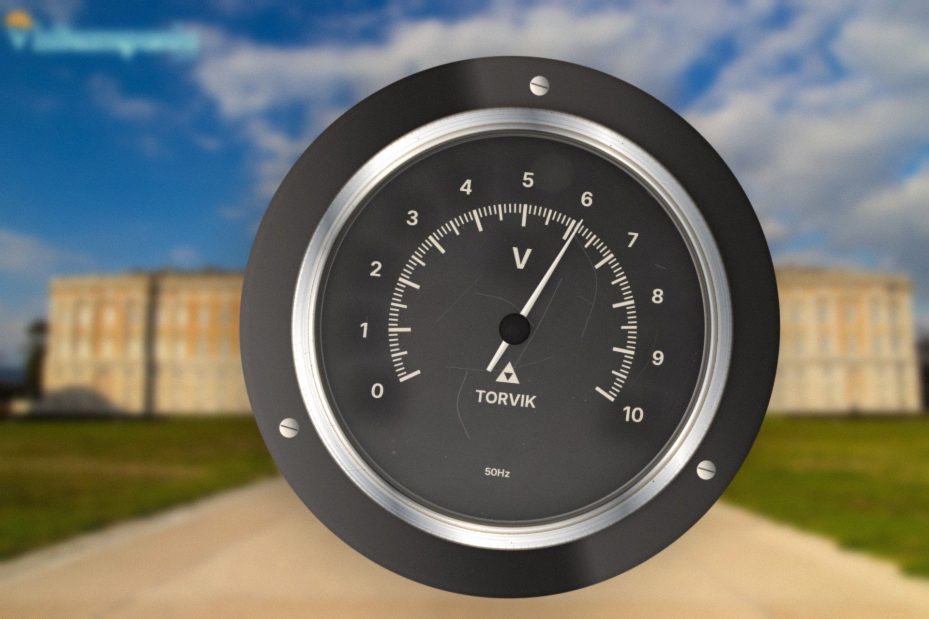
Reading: 6.1V
